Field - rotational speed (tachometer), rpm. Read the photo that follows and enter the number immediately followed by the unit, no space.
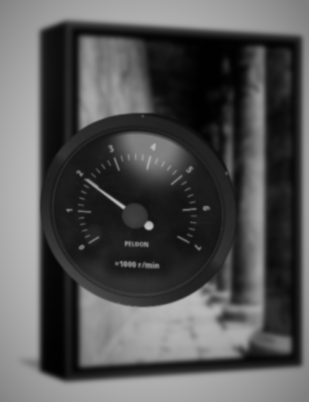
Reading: 2000rpm
